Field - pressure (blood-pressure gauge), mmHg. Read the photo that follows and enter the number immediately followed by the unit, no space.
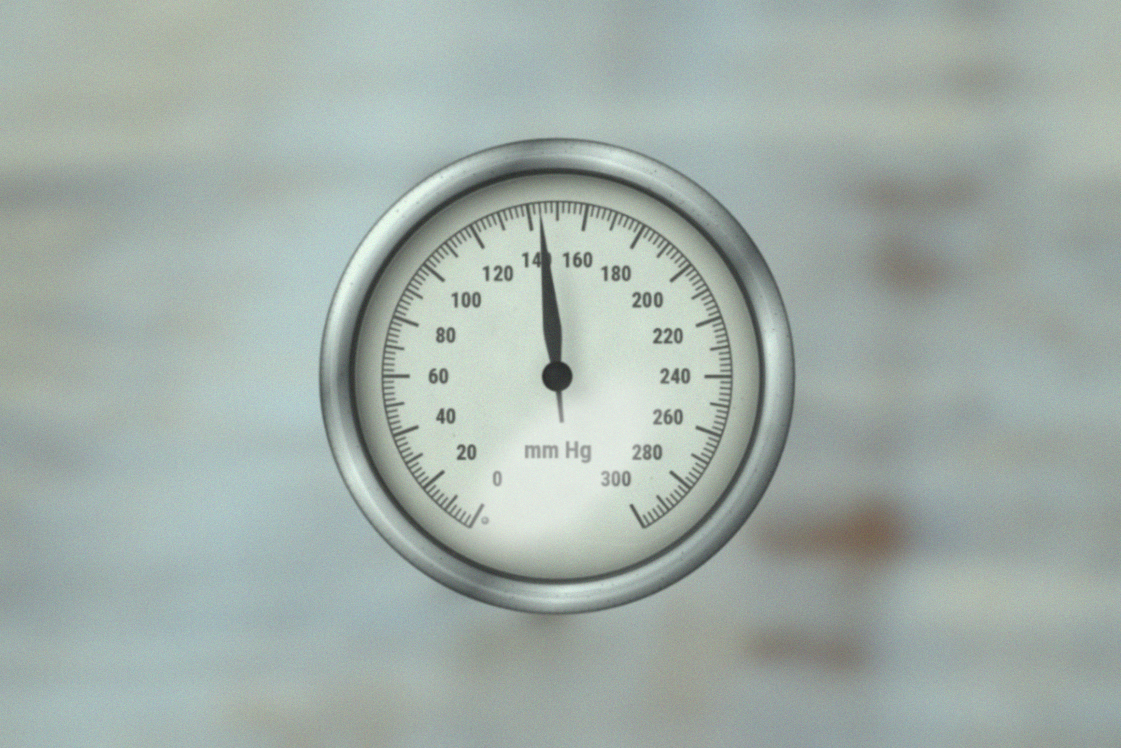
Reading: 144mmHg
